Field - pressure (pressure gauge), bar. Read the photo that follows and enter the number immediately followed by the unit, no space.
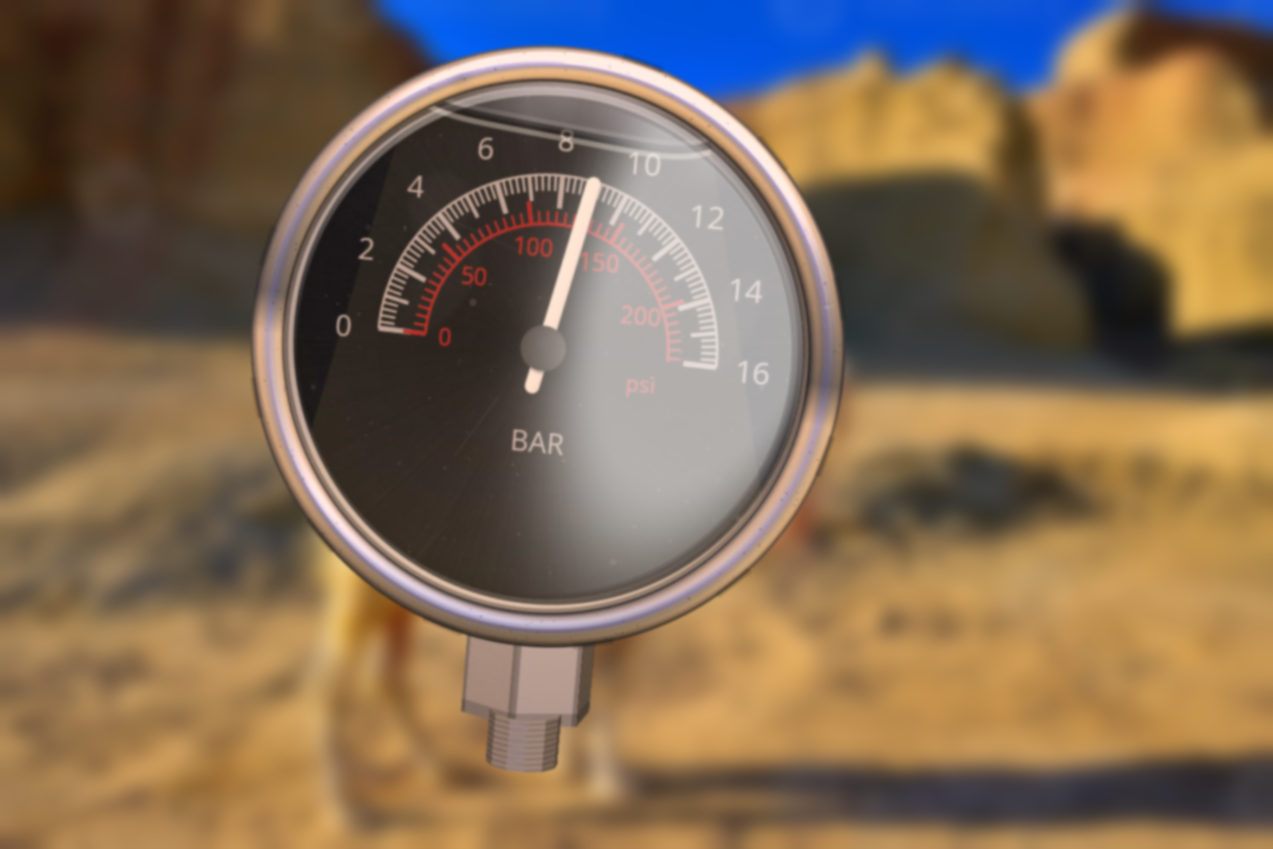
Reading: 9bar
